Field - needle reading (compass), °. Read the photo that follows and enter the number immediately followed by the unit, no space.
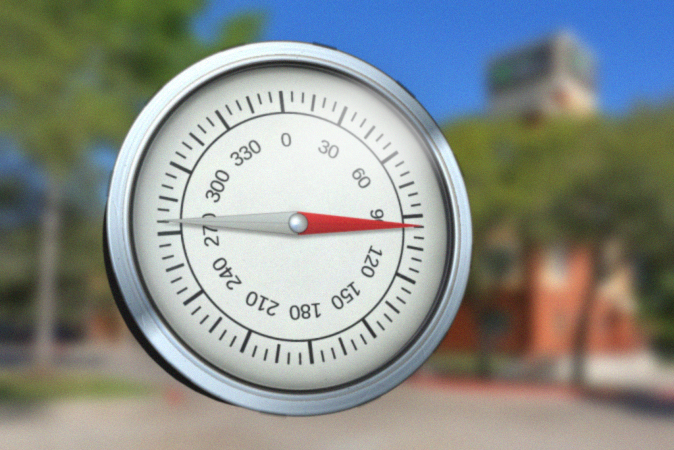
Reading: 95°
